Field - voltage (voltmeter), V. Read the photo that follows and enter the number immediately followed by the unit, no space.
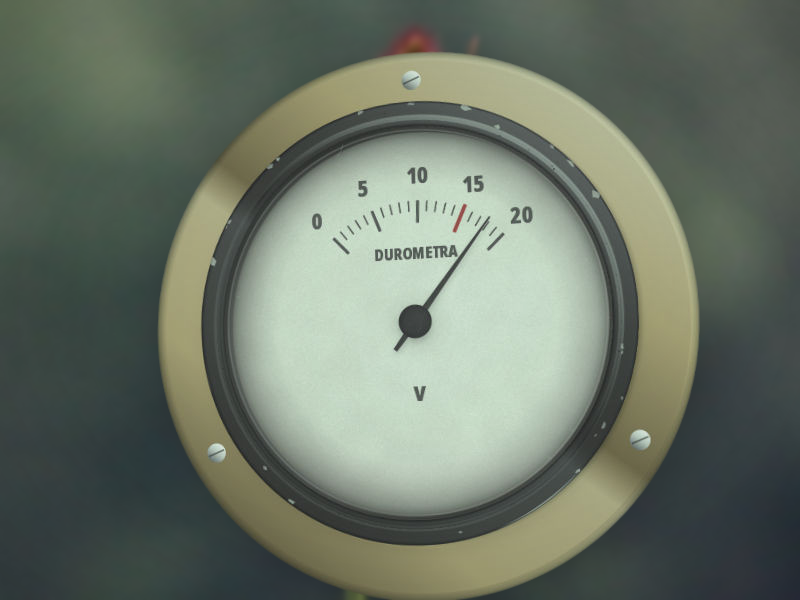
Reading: 18V
